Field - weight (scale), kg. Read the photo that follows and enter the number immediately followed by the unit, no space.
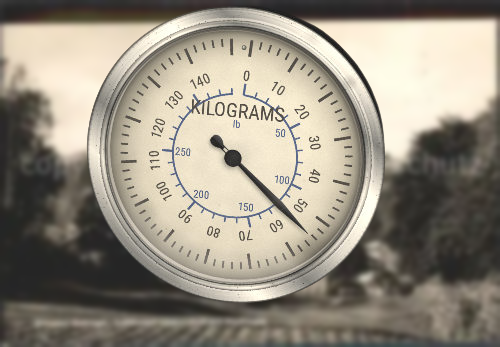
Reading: 54kg
